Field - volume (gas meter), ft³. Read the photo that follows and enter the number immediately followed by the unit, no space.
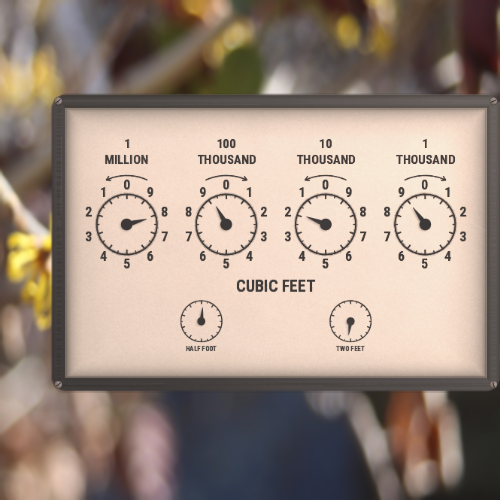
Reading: 791900ft³
